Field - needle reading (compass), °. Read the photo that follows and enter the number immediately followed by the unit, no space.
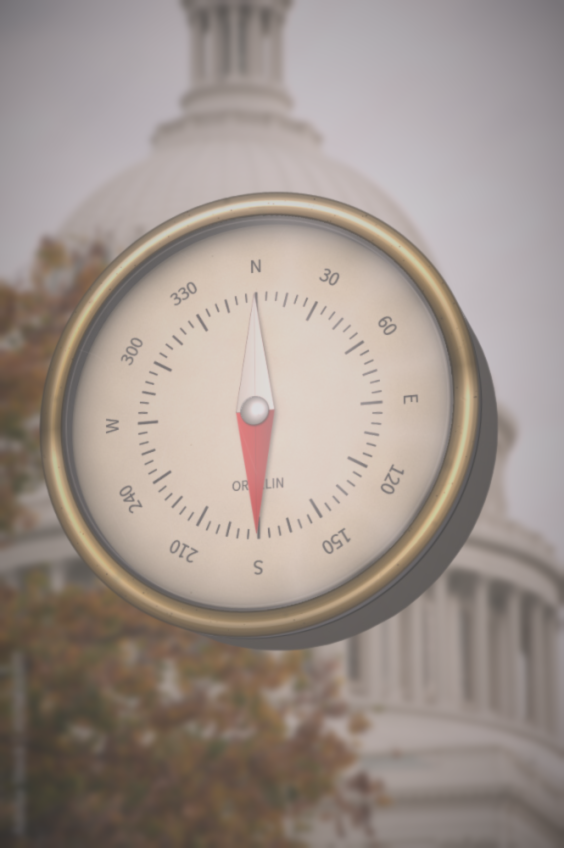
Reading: 180°
